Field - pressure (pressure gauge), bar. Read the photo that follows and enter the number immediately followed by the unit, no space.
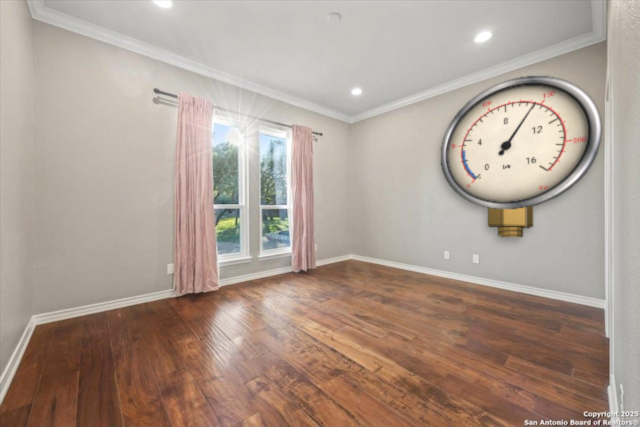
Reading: 10bar
